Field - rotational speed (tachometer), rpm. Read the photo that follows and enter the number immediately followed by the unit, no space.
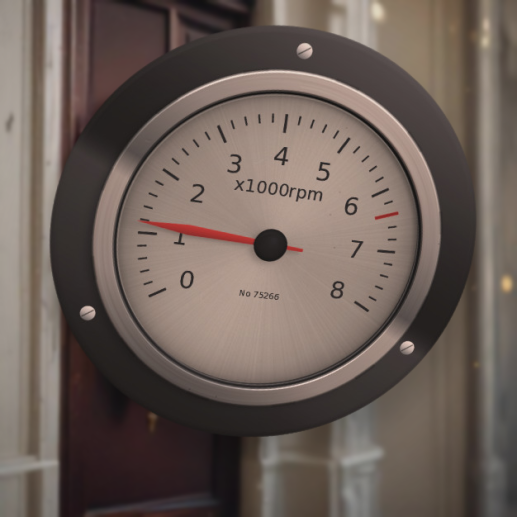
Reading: 1200rpm
